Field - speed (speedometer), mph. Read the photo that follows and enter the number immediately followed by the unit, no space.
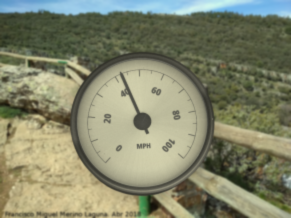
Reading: 42.5mph
